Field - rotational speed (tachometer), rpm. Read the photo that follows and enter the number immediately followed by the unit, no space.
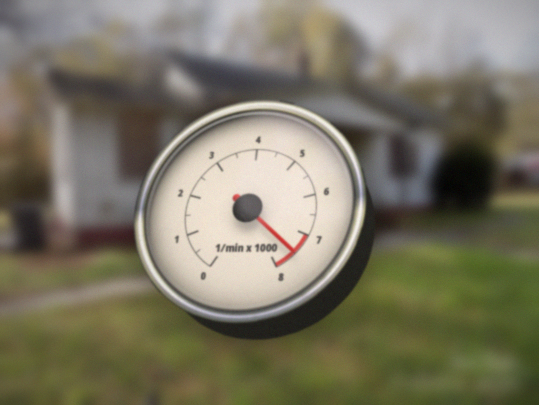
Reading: 7500rpm
